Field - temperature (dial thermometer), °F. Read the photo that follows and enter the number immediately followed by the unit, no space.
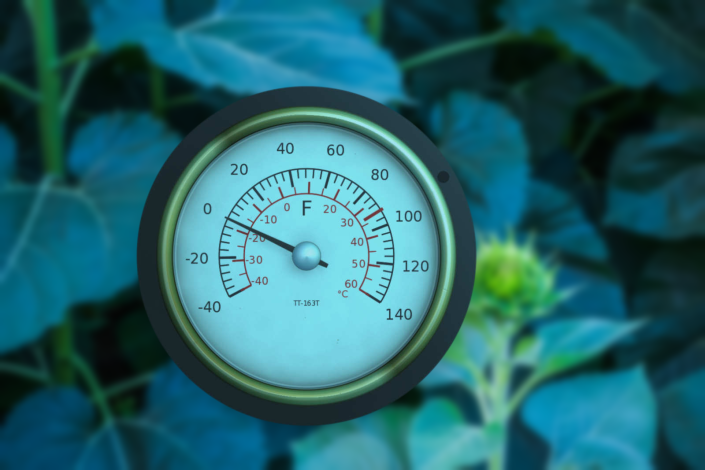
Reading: 0°F
